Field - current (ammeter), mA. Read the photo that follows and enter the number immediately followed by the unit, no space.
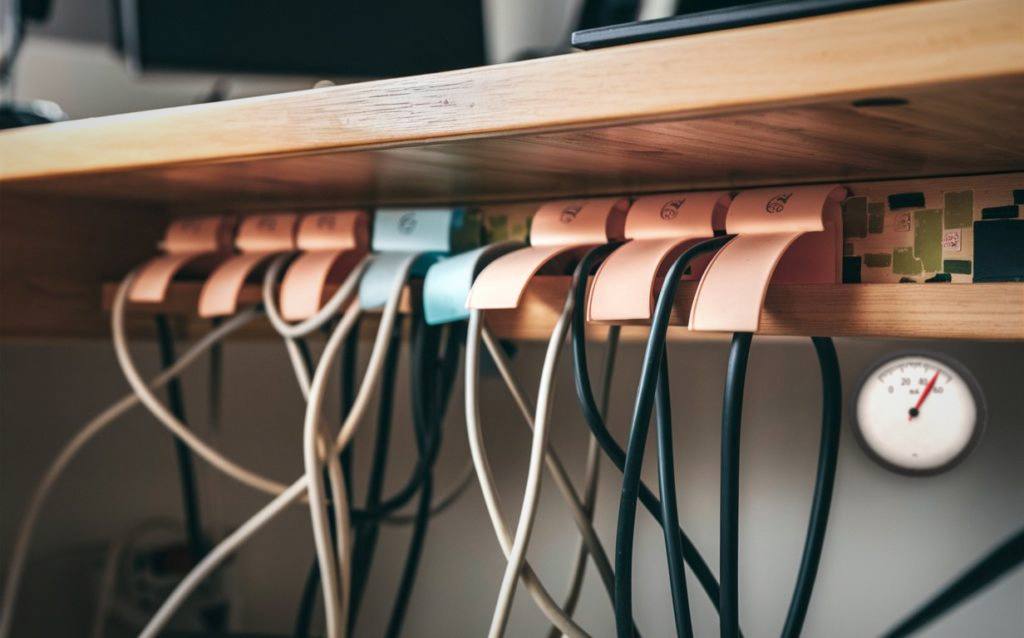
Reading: 50mA
